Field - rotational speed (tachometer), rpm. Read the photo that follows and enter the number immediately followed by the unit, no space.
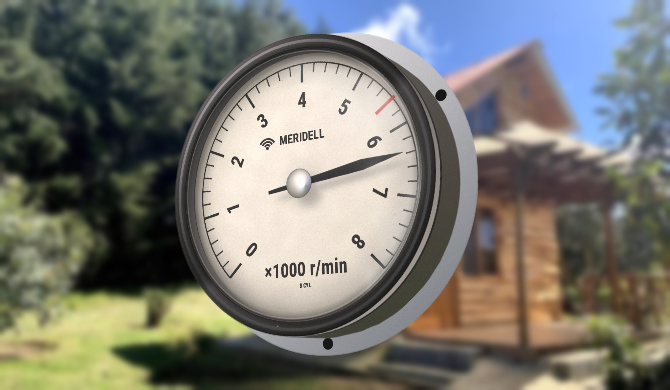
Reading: 6400rpm
